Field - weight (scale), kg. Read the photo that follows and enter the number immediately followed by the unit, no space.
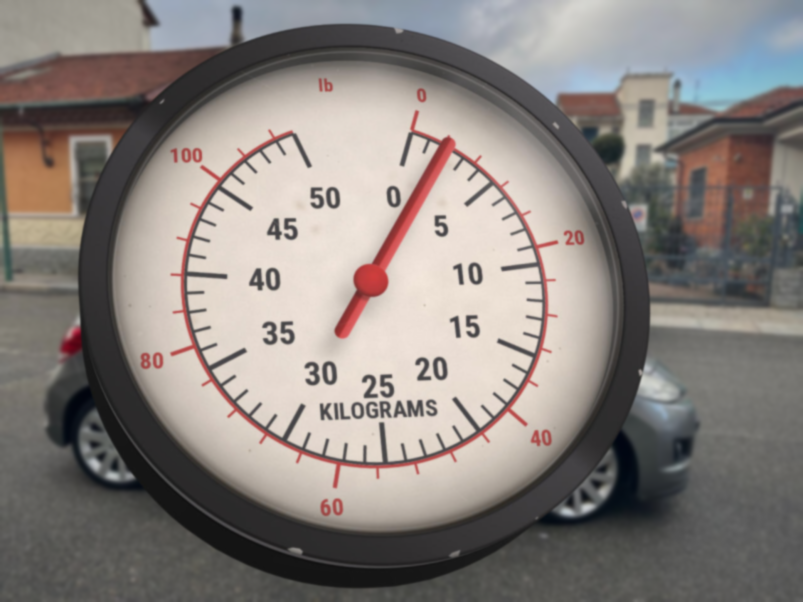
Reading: 2kg
